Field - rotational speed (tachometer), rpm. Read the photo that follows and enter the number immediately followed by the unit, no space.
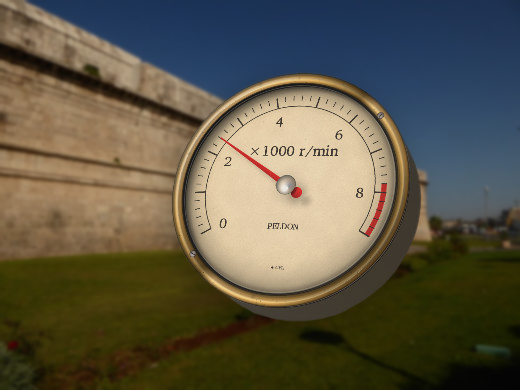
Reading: 2400rpm
